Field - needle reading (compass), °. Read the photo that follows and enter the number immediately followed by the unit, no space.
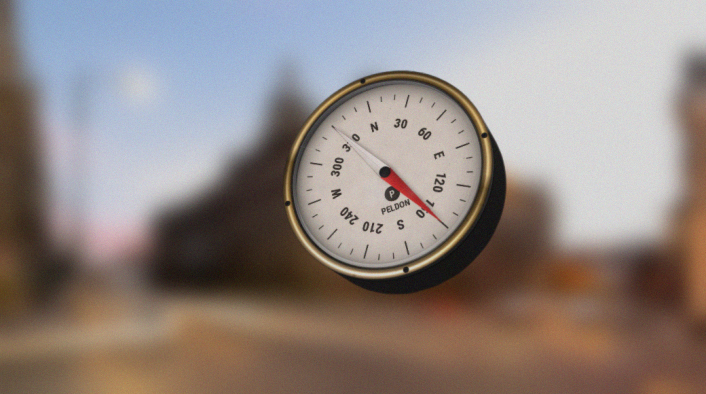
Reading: 150°
